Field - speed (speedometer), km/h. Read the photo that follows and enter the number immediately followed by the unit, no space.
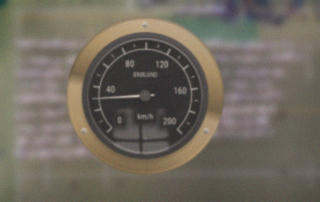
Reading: 30km/h
